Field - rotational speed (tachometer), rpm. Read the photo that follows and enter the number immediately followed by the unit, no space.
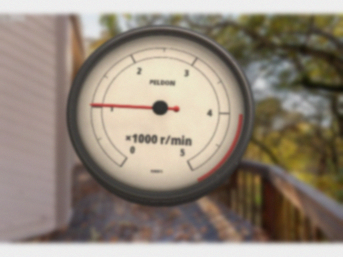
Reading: 1000rpm
